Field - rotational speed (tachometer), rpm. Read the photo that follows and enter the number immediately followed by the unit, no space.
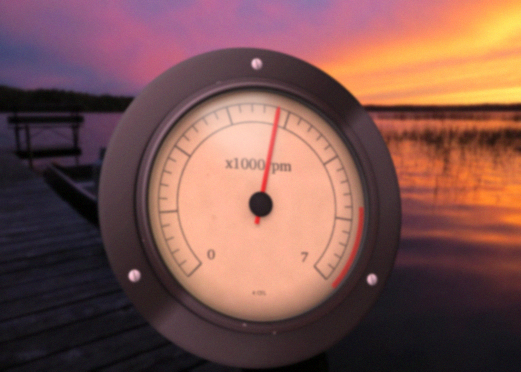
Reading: 3800rpm
